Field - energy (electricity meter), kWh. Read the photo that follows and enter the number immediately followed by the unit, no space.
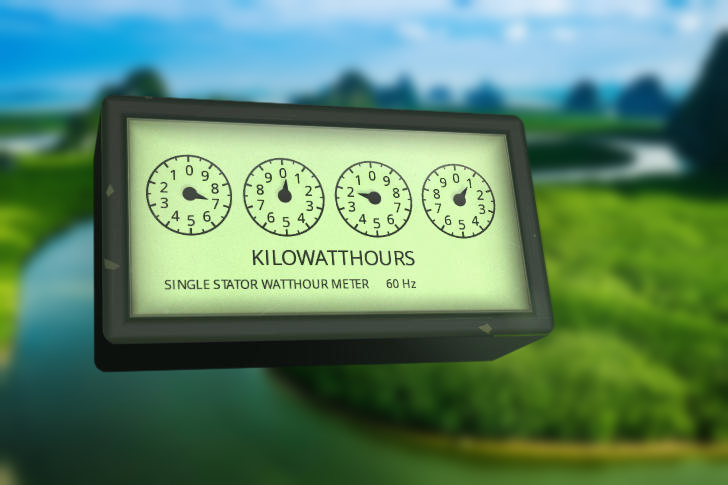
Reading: 7021kWh
